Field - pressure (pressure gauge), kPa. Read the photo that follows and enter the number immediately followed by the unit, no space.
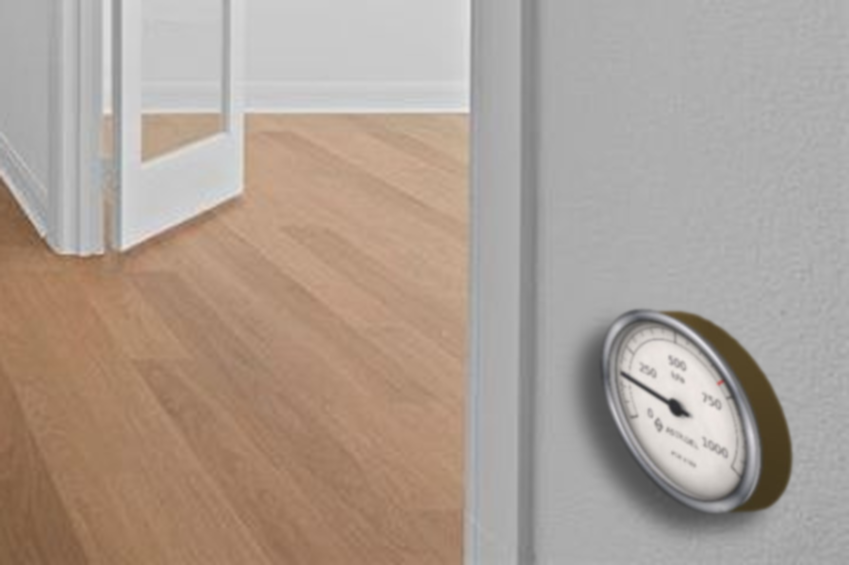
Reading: 150kPa
